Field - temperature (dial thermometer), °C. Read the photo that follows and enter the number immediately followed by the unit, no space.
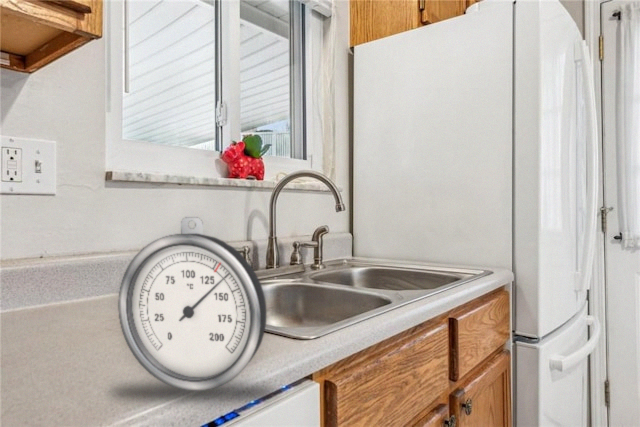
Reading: 137.5°C
